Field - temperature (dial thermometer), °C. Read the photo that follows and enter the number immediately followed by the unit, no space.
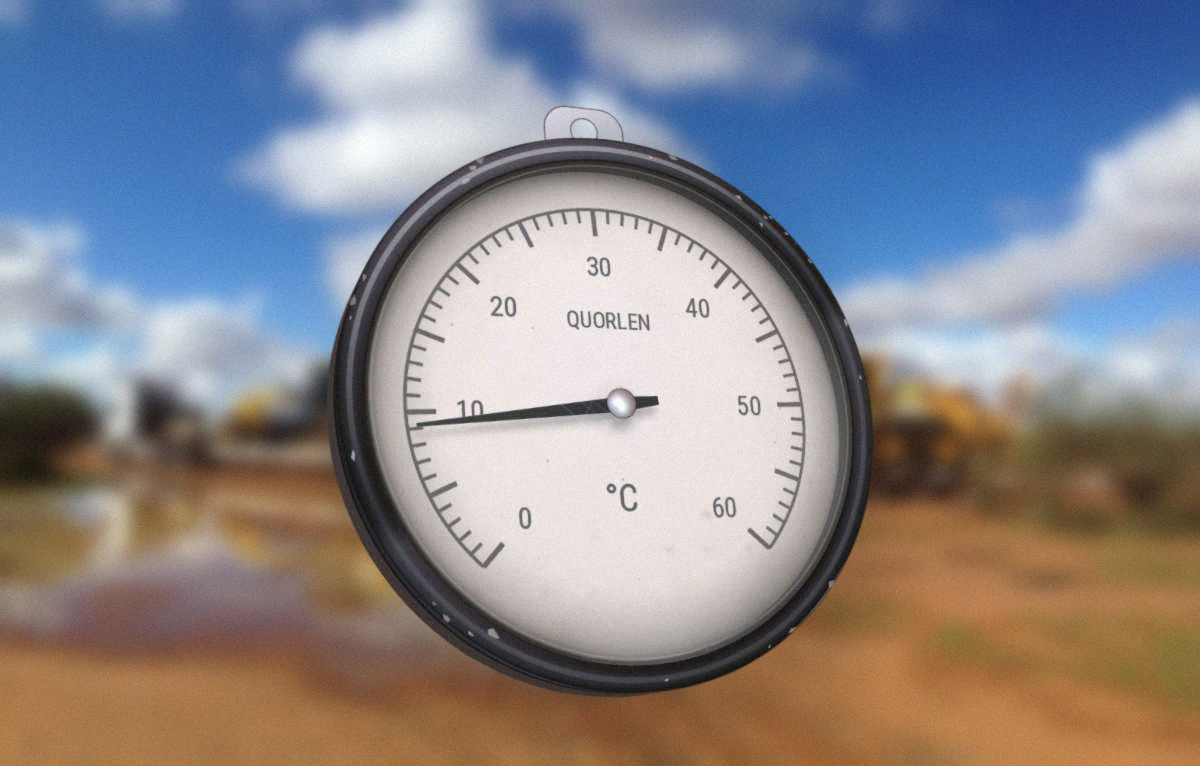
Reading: 9°C
